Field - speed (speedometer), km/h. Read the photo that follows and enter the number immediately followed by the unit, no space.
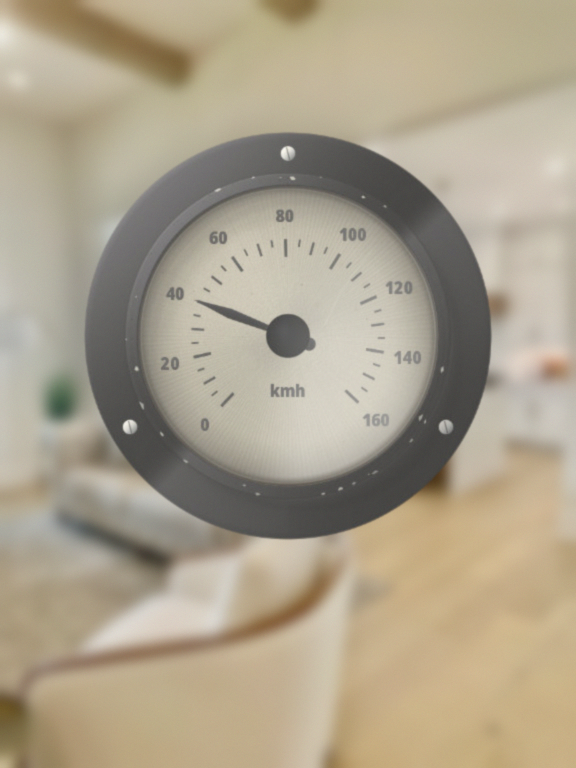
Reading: 40km/h
